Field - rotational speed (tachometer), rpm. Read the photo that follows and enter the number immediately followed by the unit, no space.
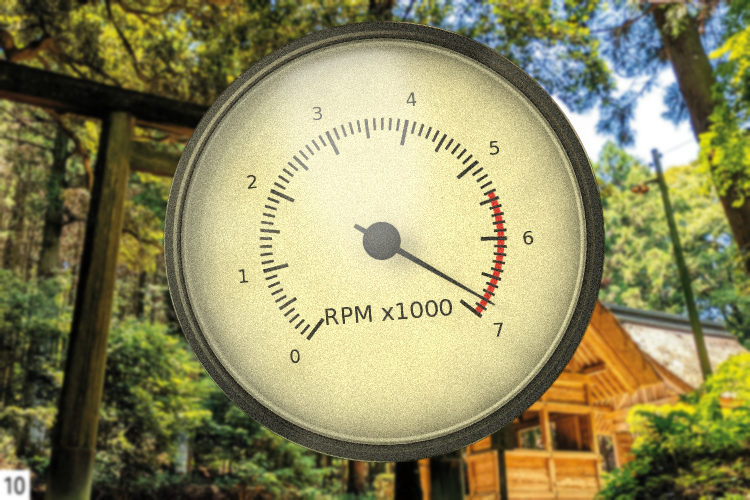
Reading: 6800rpm
